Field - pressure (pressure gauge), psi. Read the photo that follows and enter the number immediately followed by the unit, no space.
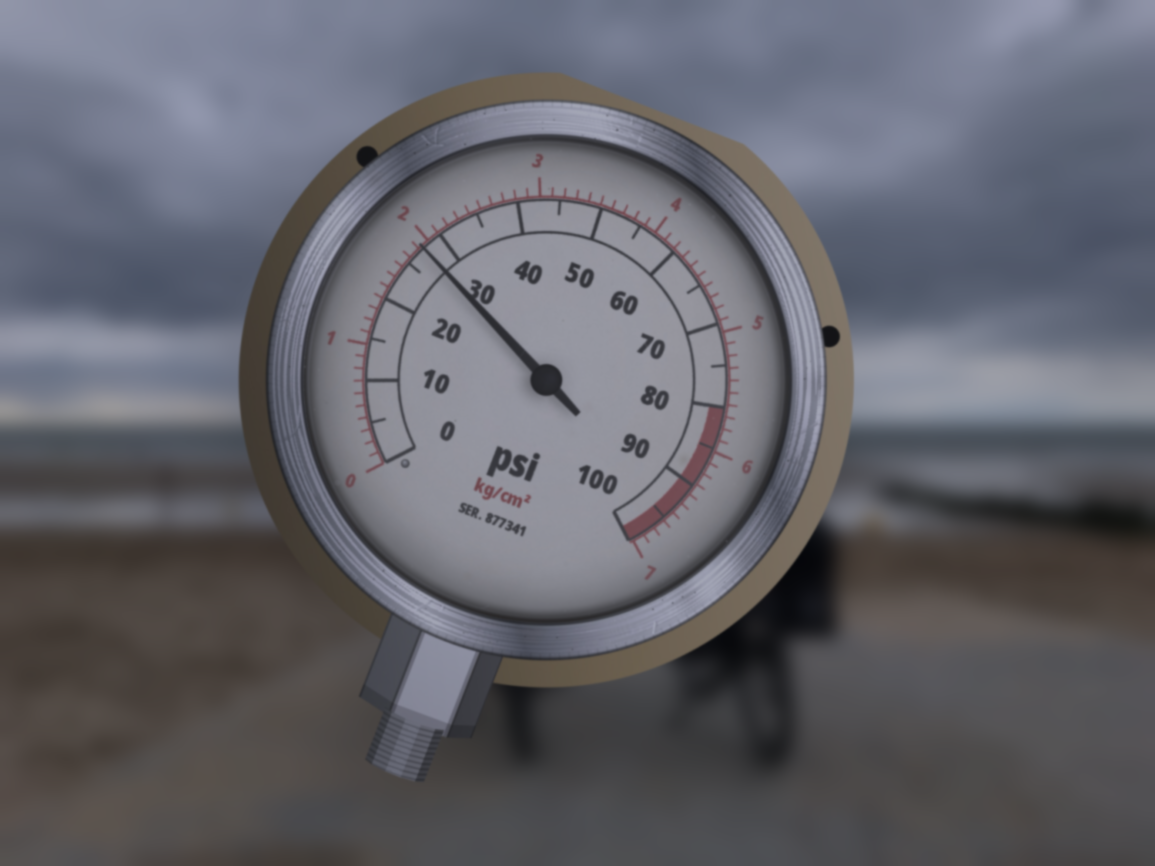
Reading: 27.5psi
